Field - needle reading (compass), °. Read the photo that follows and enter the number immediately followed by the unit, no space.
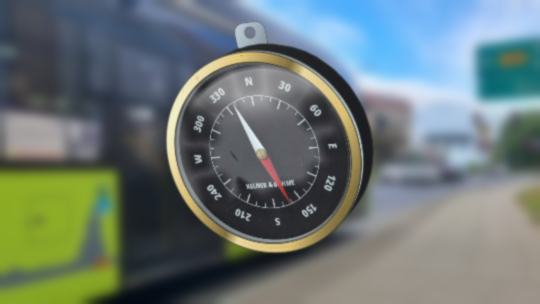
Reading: 160°
